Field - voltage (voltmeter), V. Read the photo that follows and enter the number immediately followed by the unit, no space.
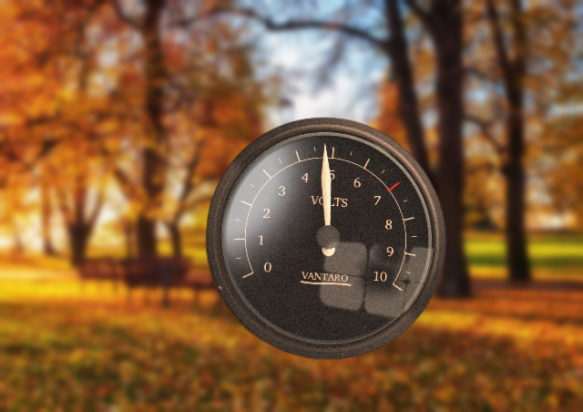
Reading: 4.75V
